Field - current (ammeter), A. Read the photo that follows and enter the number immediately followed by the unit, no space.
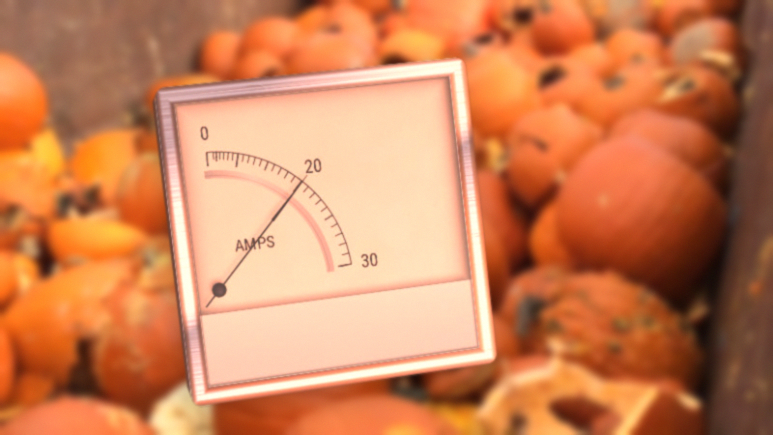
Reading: 20A
